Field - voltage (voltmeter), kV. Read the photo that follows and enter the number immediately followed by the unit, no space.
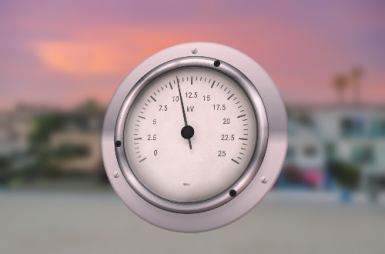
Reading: 11kV
